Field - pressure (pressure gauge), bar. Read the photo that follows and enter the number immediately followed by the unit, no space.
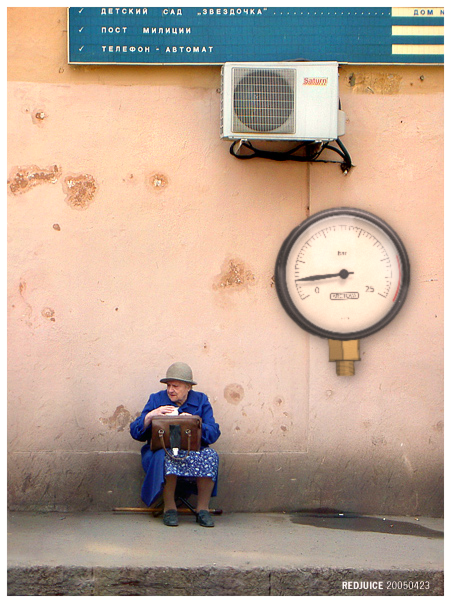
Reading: 2.5bar
